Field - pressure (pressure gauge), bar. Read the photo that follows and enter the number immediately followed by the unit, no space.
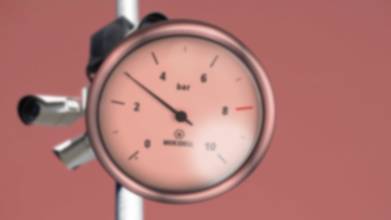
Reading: 3bar
